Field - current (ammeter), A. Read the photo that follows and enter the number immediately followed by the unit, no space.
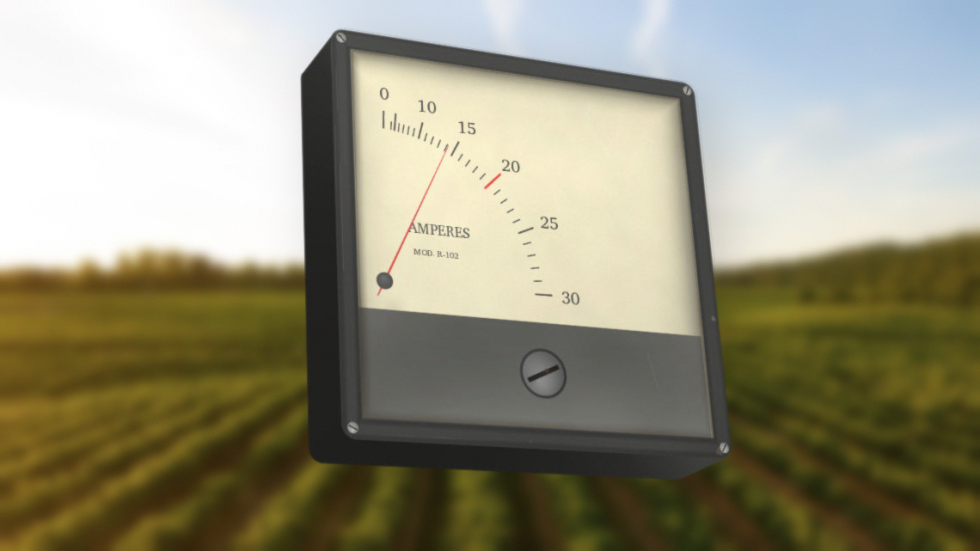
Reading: 14A
